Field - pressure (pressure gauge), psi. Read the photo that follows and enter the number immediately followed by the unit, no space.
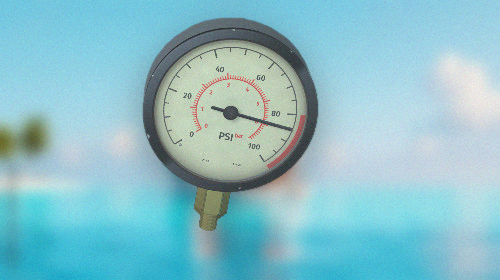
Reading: 85psi
